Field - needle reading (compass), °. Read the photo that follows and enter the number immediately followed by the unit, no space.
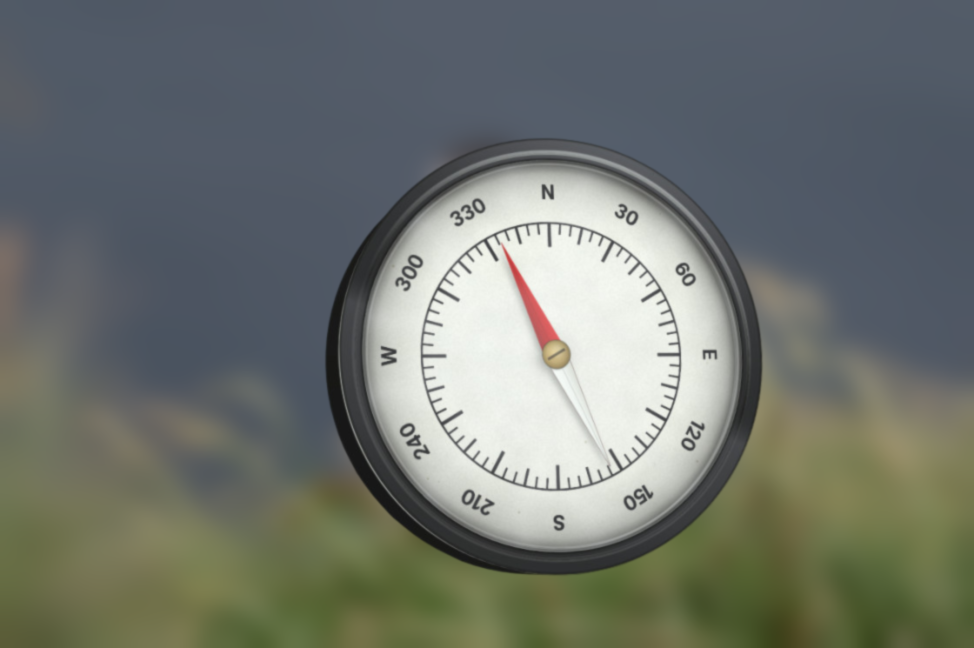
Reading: 335°
